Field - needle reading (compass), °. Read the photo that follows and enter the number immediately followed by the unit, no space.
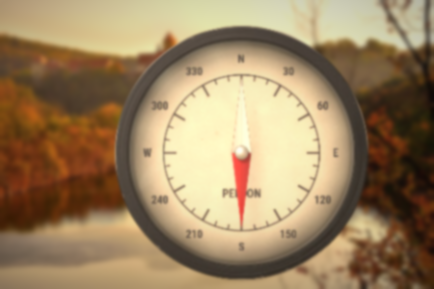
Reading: 180°
